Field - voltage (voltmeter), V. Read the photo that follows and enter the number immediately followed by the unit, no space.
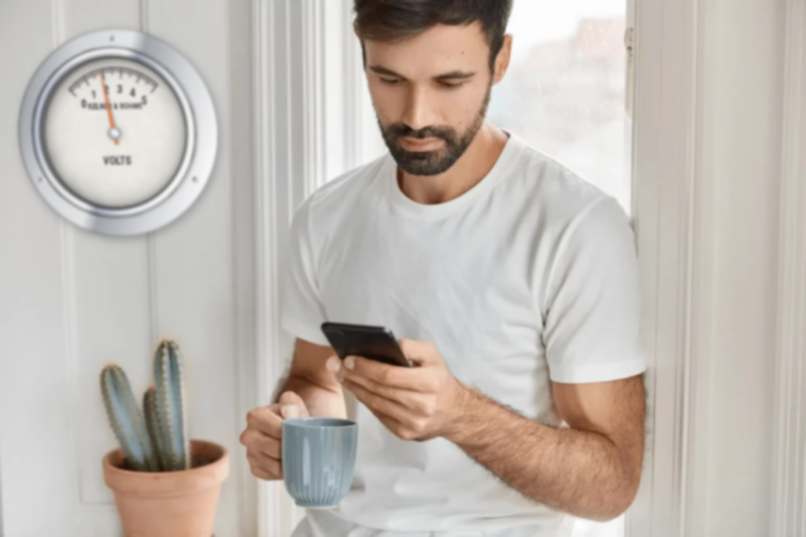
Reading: 2V
